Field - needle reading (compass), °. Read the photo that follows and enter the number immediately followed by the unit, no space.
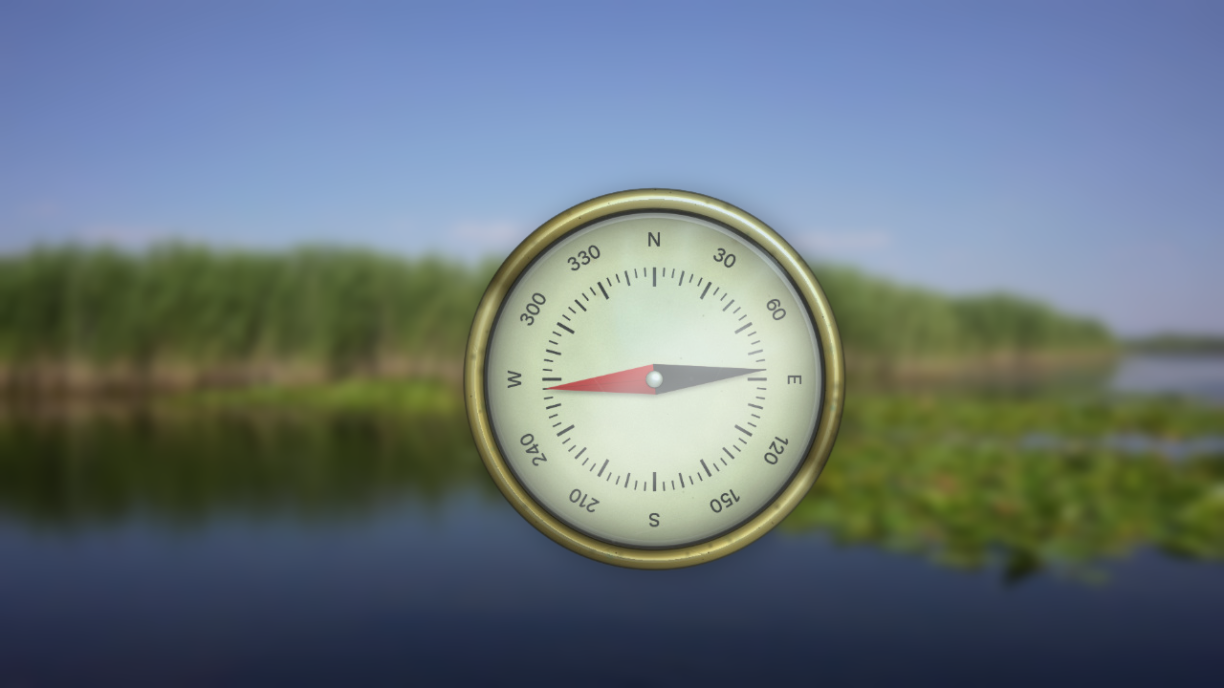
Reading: 265°
